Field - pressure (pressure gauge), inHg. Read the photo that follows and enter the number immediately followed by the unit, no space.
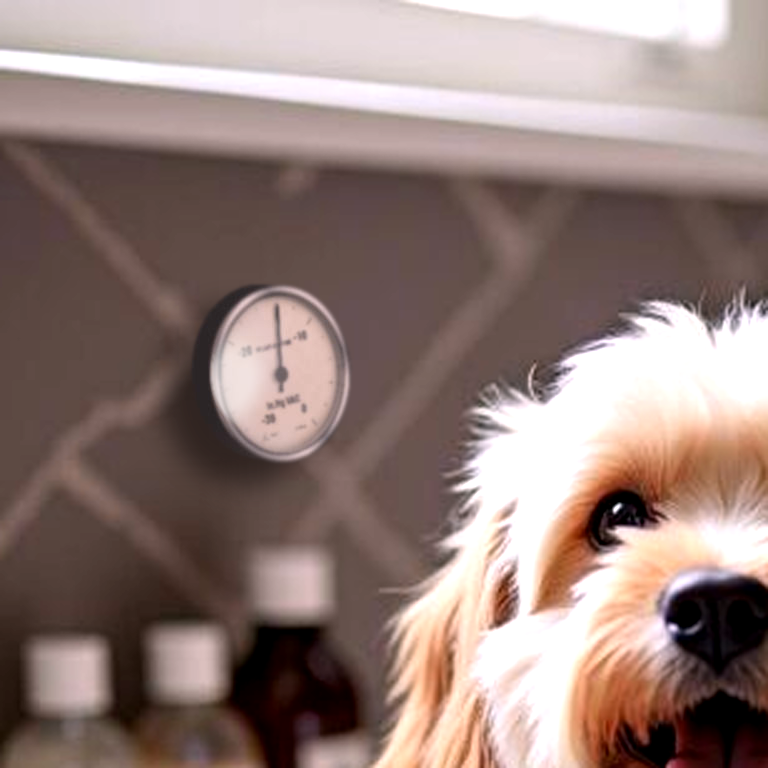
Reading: -14inHg
